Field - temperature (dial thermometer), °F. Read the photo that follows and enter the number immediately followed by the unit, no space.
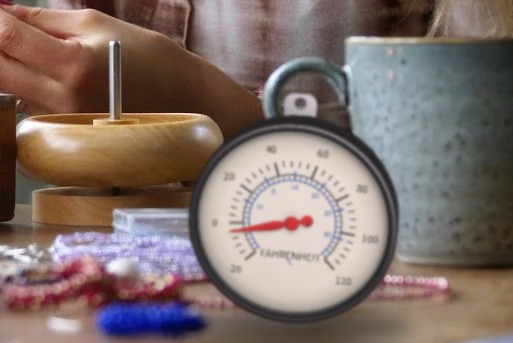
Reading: -4°F
